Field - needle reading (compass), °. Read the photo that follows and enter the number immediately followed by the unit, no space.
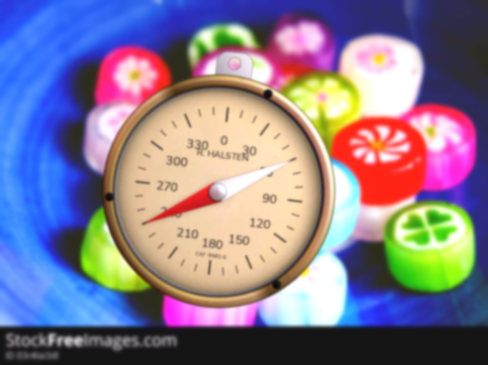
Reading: 240°
